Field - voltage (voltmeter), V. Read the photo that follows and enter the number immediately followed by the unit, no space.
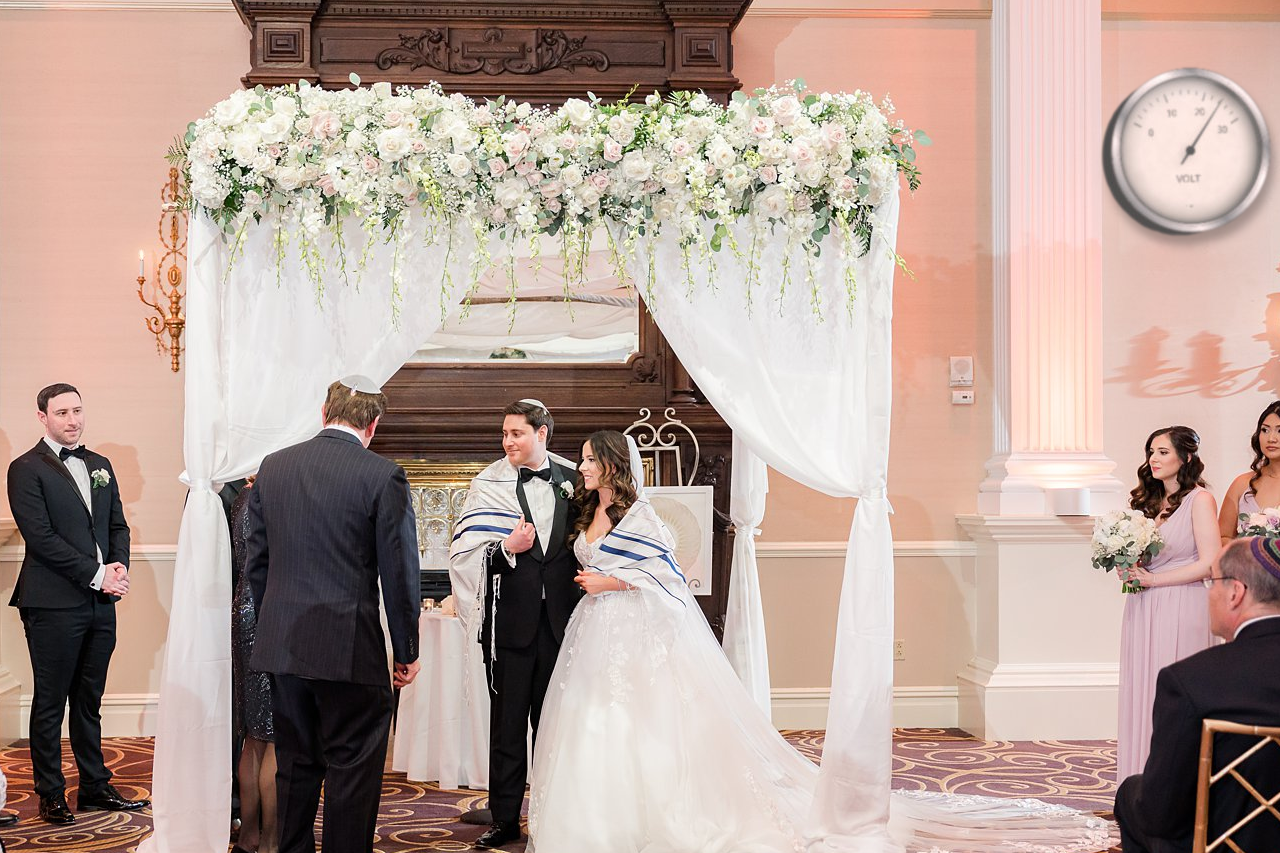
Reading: 24V
